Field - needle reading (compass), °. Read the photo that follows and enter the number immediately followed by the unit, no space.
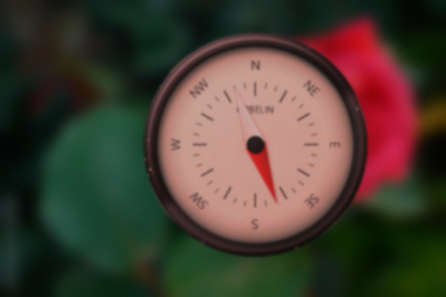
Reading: 160°
